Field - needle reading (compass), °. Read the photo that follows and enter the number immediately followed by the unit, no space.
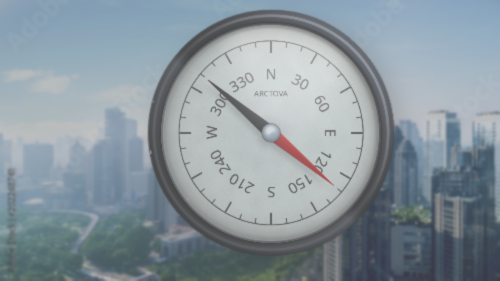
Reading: 130°
